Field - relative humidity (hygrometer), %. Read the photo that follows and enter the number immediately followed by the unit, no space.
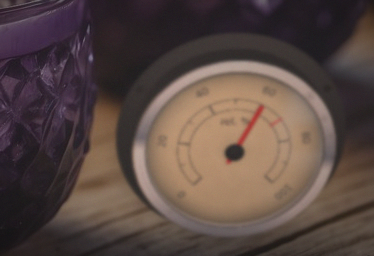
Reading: 60%
